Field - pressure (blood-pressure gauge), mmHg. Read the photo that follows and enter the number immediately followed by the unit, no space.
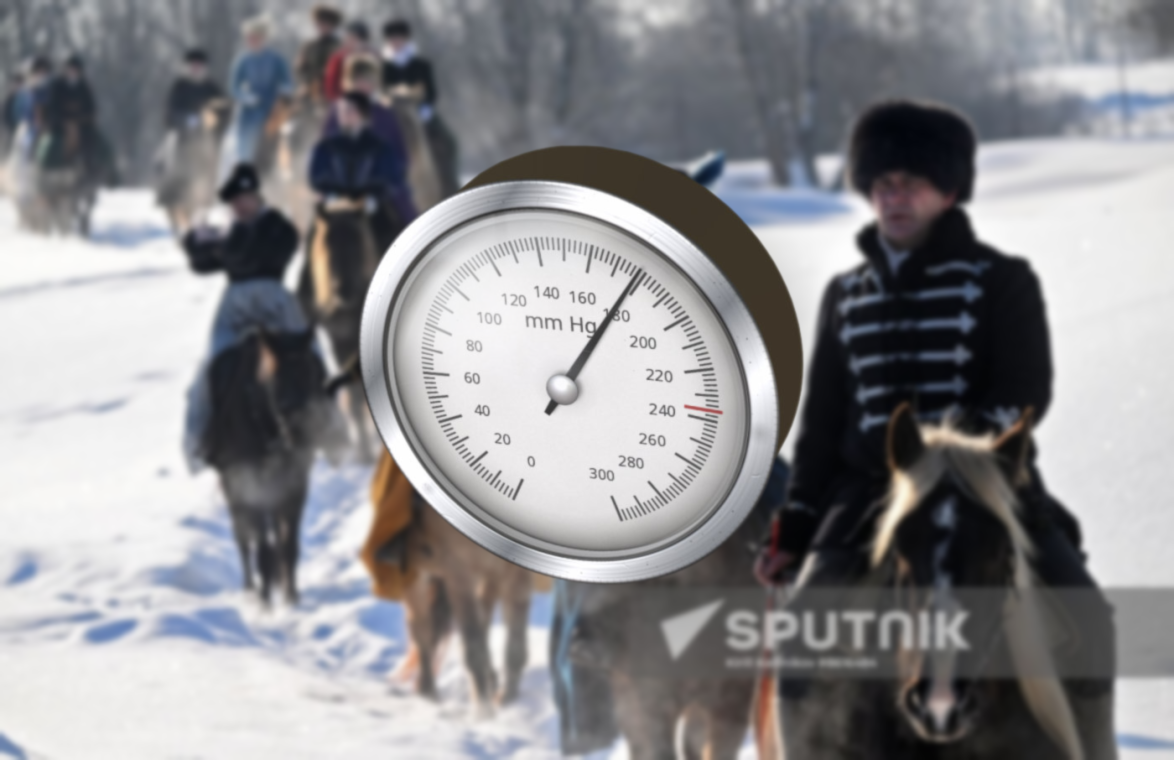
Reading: 178mmHg
